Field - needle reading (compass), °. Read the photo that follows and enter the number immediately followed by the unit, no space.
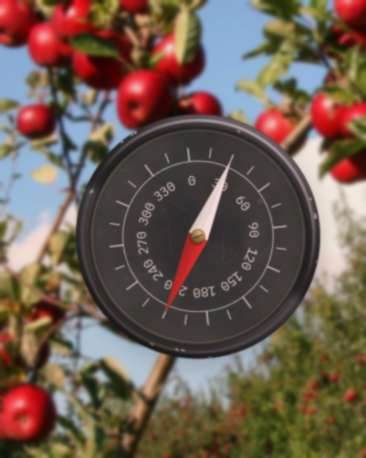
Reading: 210°
